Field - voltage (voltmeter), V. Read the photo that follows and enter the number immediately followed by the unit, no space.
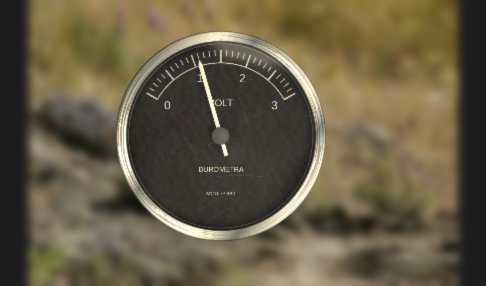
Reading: 1.1V
